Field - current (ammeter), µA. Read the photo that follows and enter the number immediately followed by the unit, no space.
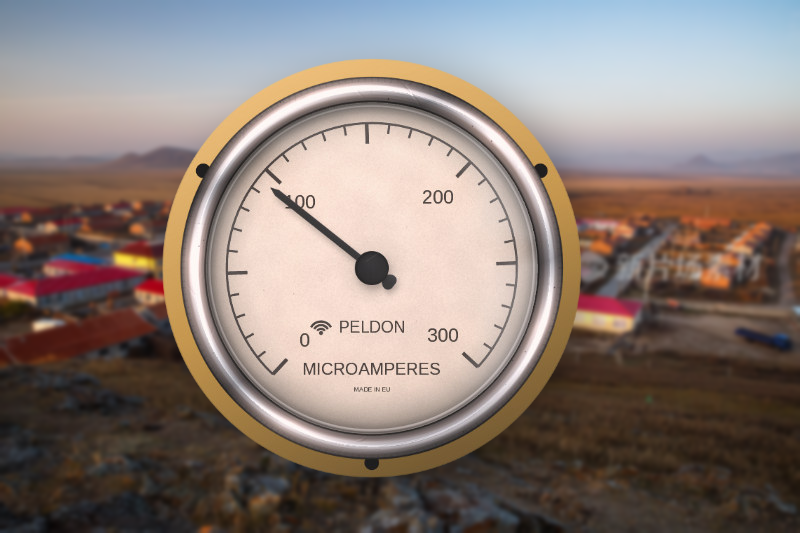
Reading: 95µA
